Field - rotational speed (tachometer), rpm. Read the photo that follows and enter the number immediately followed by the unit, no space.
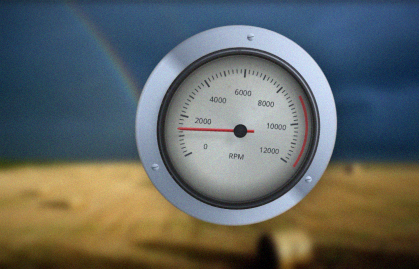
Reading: 1400rpm
